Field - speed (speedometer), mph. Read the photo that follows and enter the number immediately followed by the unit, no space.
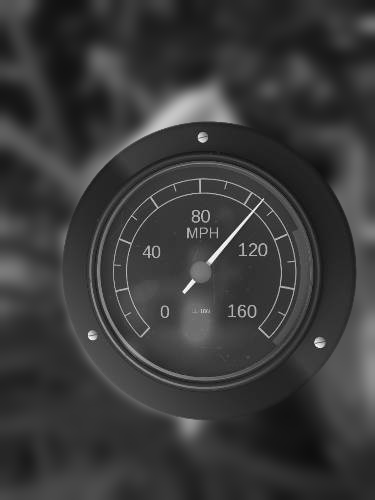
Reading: 105mph
